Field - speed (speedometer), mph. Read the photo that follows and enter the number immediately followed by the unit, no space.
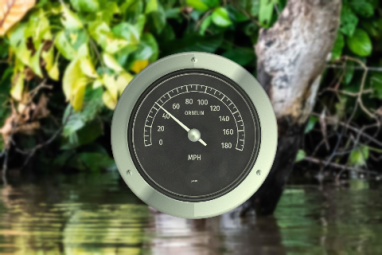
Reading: 45mph
